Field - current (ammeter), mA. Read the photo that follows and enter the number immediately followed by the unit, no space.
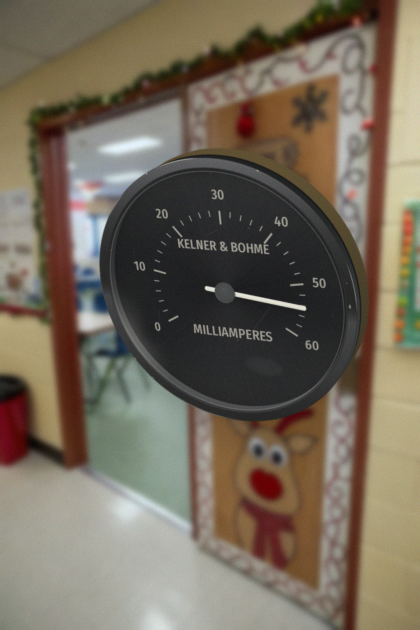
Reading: 54mA
